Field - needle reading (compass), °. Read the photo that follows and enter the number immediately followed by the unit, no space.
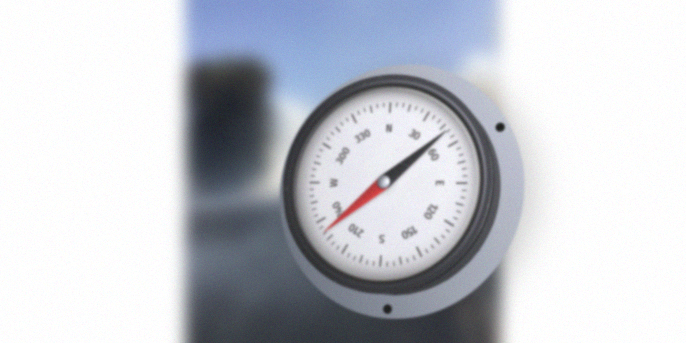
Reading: 230°
